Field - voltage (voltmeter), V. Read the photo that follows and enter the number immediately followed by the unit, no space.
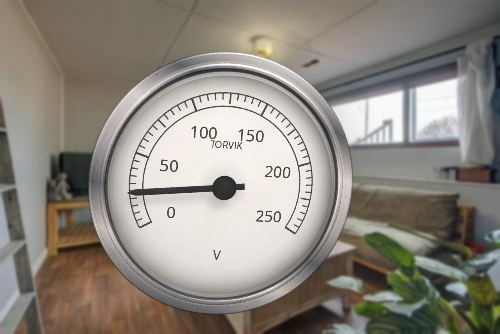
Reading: 25V
